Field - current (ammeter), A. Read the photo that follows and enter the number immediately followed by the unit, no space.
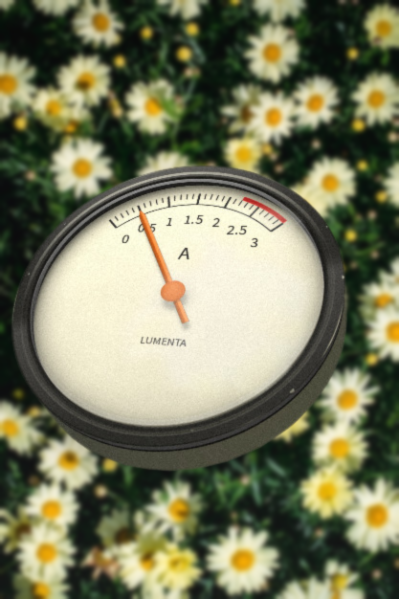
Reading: 0.5A
